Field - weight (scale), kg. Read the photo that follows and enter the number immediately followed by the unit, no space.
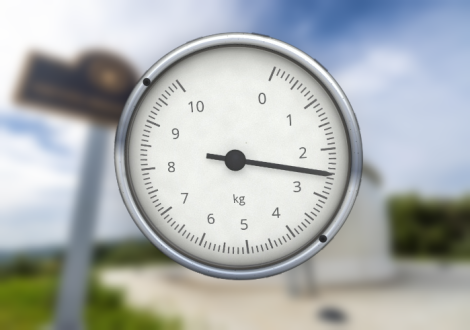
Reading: 2.5kg
